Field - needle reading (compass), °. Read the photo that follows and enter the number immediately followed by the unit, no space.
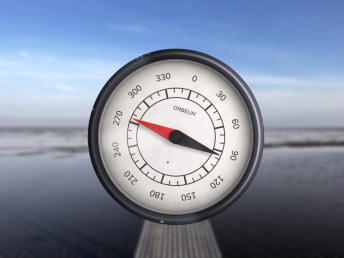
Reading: 275°
